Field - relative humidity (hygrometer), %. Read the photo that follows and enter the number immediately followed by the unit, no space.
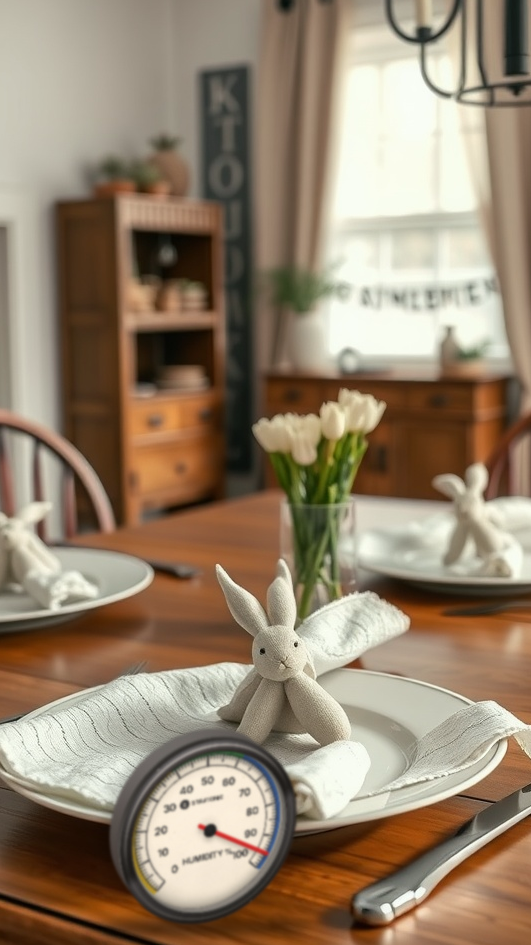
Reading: 95%
